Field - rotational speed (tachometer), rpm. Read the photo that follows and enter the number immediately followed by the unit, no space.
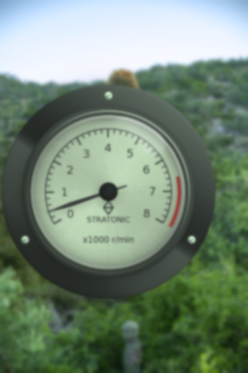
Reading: 400rpm
